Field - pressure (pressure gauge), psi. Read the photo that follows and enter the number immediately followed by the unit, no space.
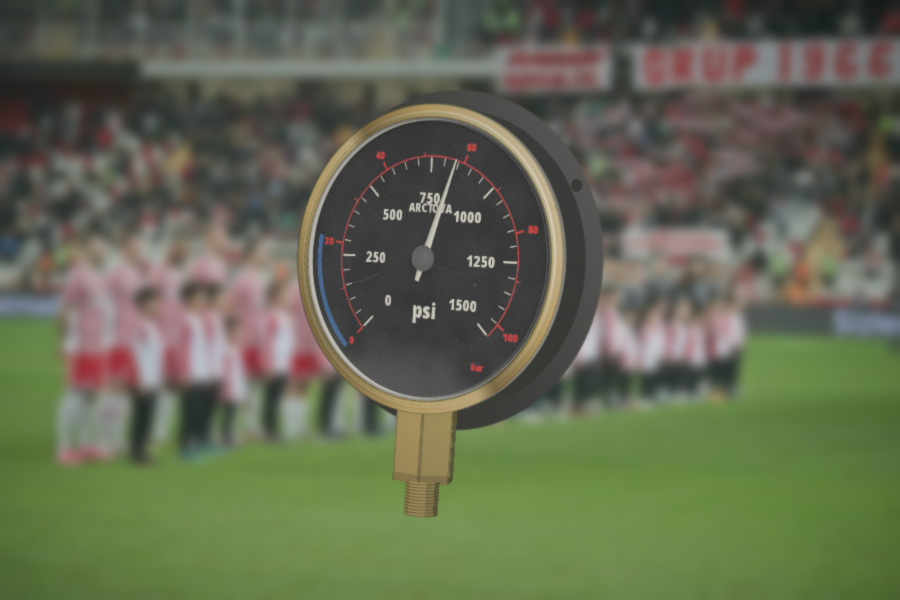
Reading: 850psi
